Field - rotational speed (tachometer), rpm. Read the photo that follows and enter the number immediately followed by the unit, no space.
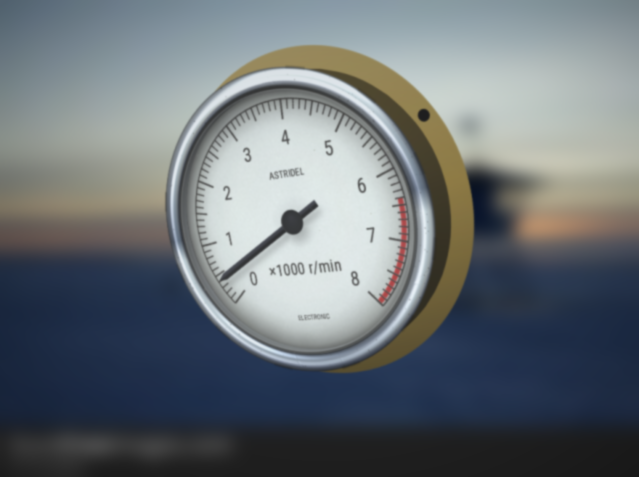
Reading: 400rpm
